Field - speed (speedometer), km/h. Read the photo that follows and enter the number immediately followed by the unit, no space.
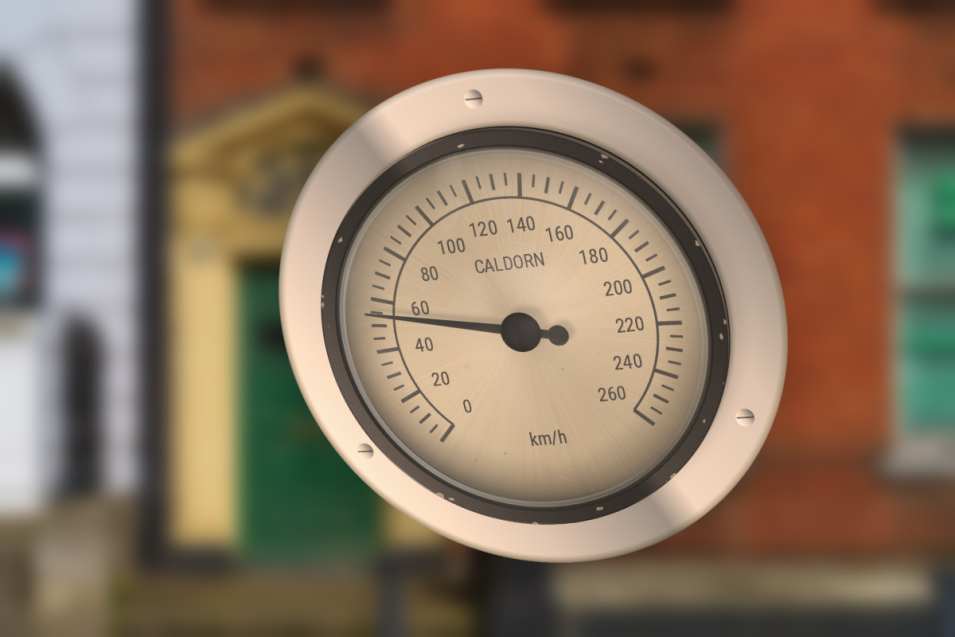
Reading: 55km/h
